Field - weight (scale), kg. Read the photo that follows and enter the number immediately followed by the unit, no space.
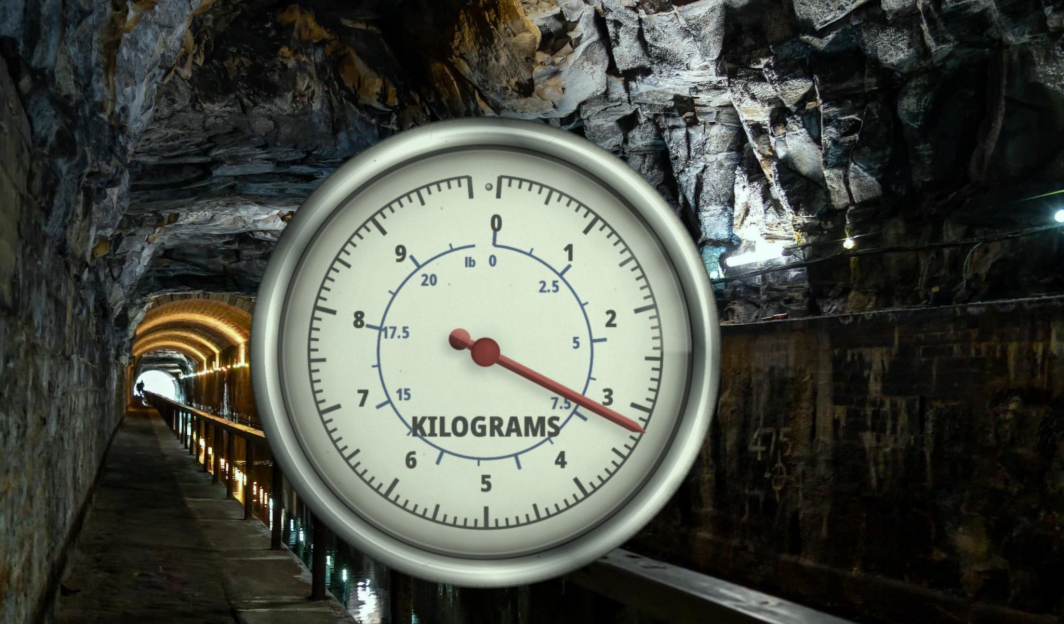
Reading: 3.2kg
